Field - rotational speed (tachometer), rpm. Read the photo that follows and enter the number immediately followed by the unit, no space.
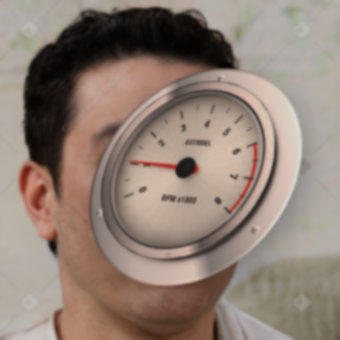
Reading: 1000rpm
